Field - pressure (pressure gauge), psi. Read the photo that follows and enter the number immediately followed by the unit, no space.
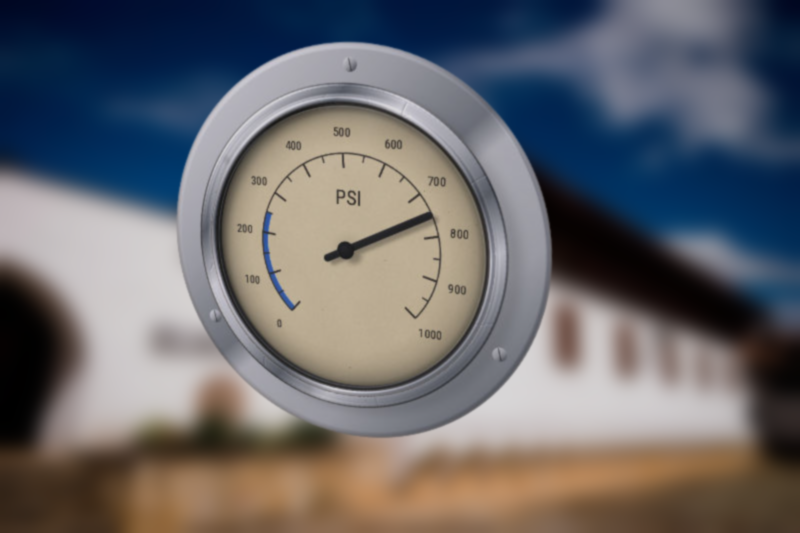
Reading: 750psi
